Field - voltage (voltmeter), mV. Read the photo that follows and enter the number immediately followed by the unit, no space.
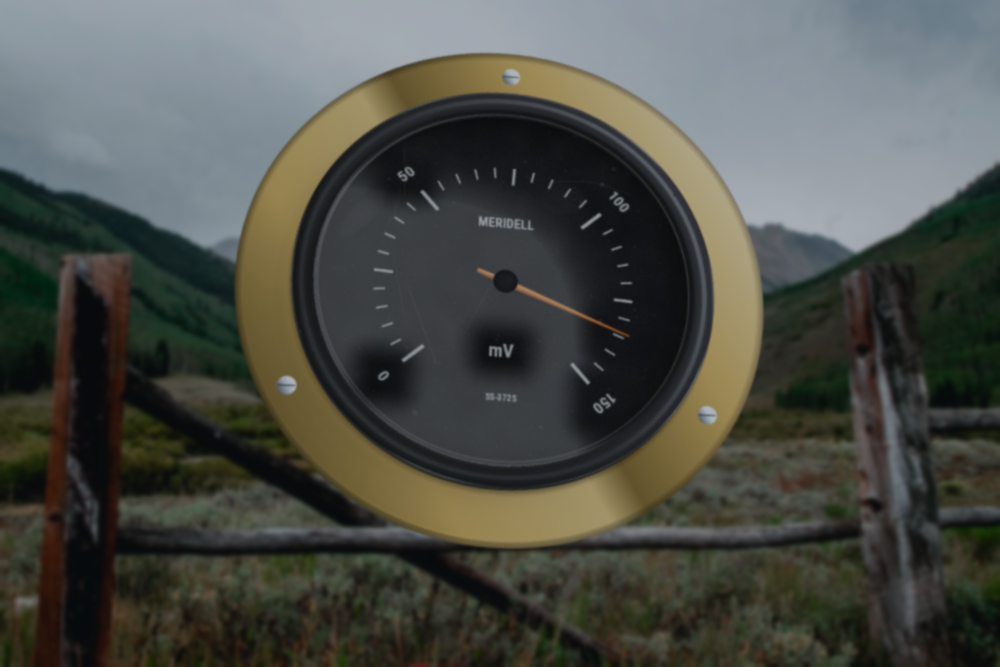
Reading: 135mV
